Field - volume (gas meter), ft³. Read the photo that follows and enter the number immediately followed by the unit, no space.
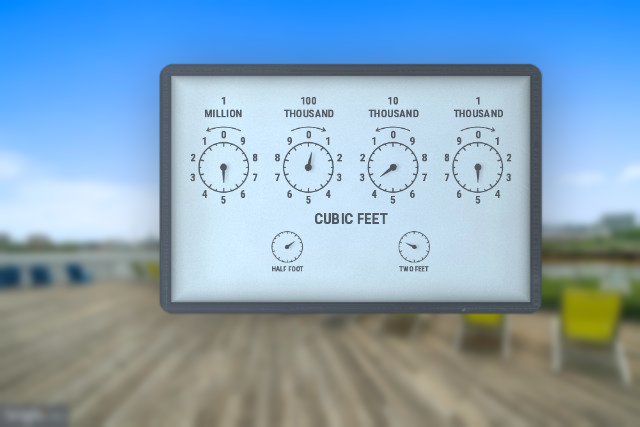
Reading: 503500ft³
